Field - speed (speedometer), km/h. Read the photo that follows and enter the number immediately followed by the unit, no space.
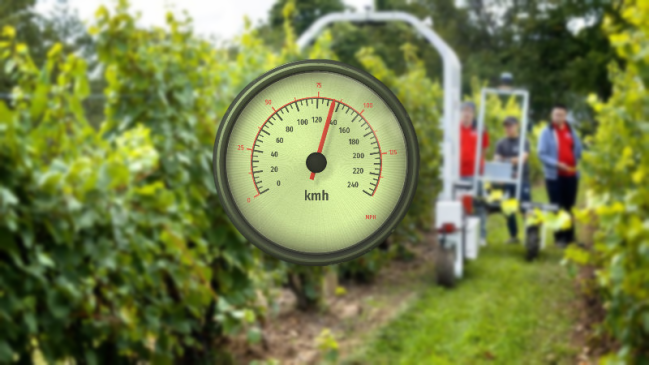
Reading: 135km/h
